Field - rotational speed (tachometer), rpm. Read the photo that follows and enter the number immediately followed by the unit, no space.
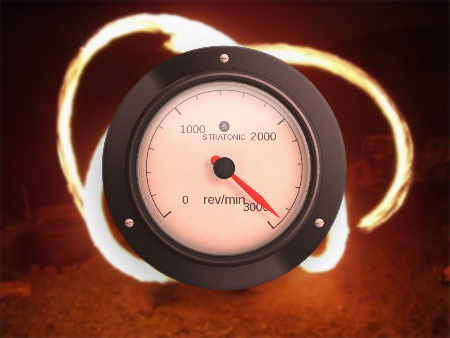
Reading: 2900rpm
